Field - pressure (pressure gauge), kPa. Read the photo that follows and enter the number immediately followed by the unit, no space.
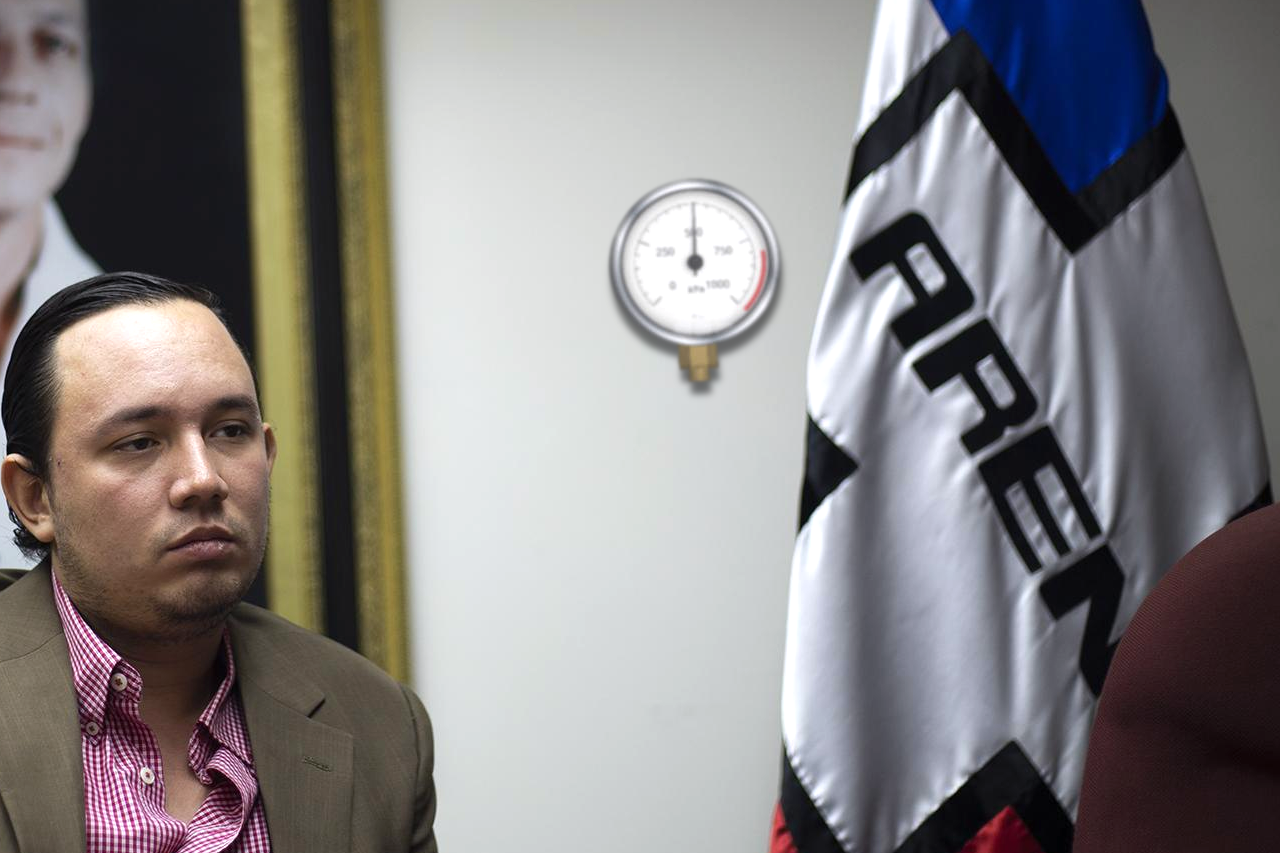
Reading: 500kPa
